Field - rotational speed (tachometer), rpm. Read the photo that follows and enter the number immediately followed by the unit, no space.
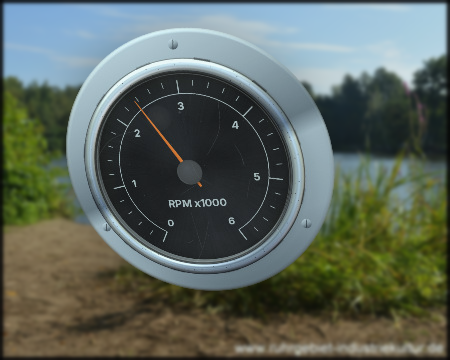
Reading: 2400rpm
